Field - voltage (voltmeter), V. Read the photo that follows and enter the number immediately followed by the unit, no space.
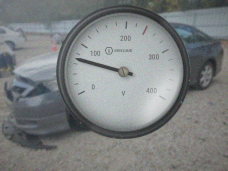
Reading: 70V
